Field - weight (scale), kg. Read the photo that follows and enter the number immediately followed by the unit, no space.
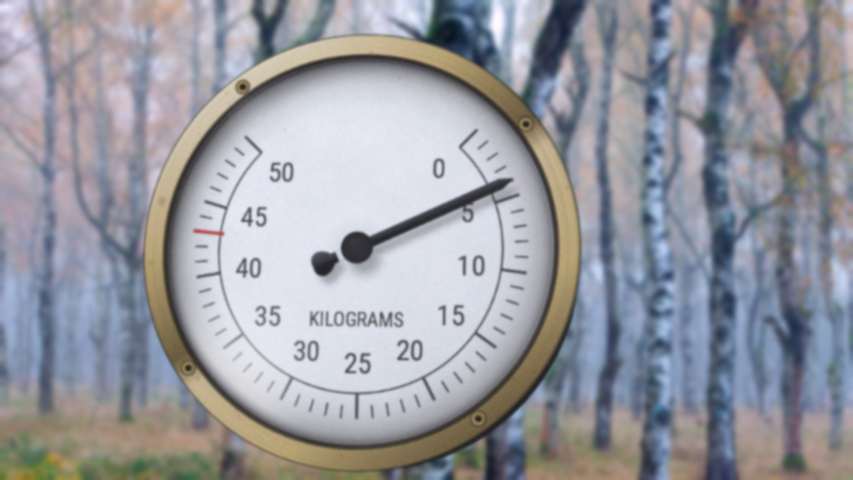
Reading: 4kg
